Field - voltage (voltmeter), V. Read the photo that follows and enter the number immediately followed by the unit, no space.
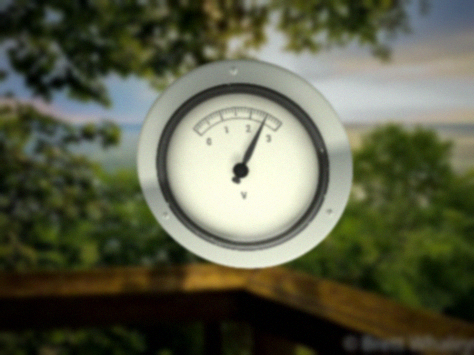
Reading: 2.5V
